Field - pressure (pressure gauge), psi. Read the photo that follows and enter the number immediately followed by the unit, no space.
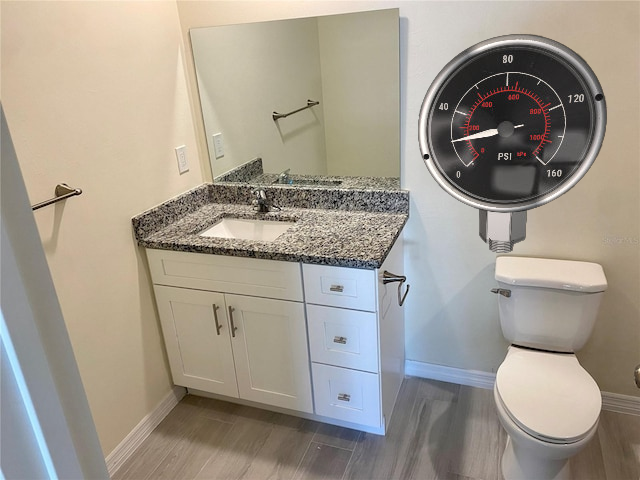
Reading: 20psi
